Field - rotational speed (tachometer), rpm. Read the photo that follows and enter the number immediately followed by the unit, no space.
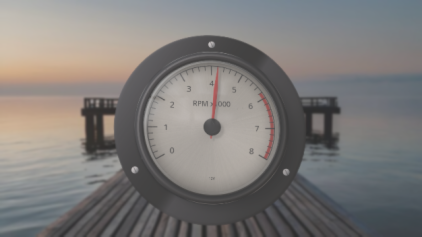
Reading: 4200rpm
